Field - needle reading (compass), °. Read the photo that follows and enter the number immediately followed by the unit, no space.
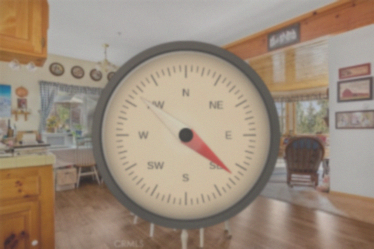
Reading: 130°
